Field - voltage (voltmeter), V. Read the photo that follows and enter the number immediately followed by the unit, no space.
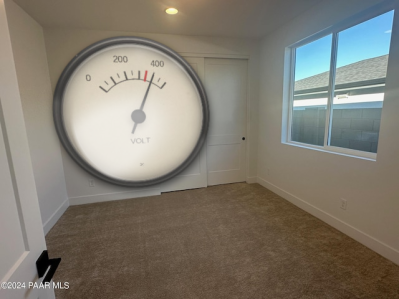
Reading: 400V
